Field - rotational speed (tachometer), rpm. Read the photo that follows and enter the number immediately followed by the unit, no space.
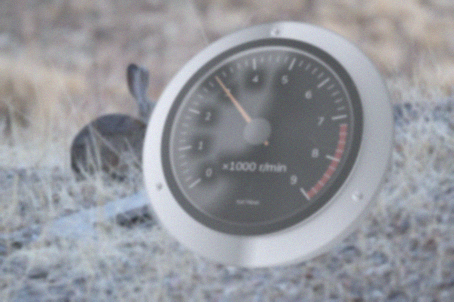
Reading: 3000rpm
